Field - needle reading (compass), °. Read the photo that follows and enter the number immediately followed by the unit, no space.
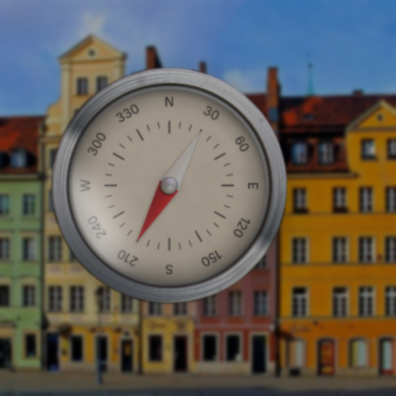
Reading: 210°
